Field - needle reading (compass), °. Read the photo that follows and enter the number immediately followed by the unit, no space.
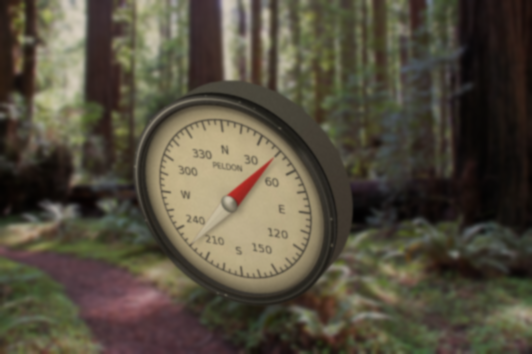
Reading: 45°
